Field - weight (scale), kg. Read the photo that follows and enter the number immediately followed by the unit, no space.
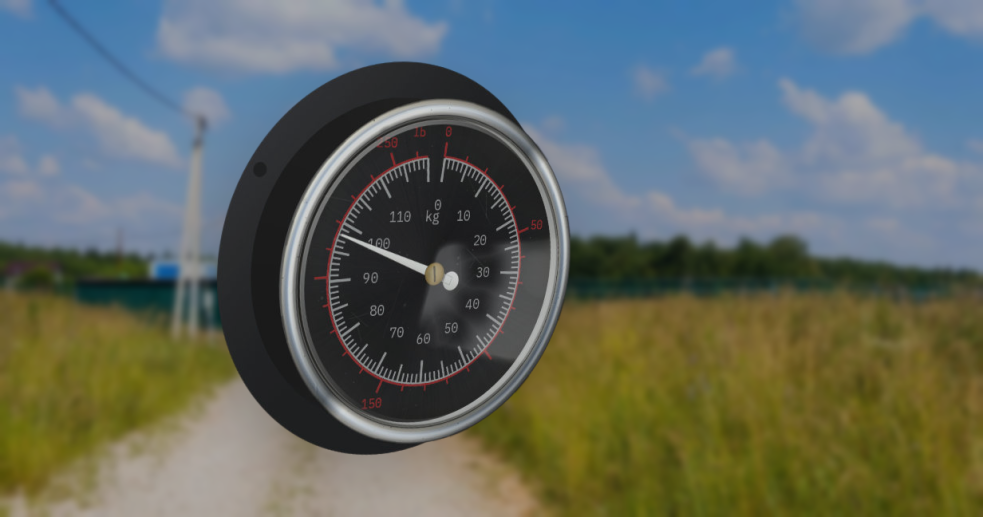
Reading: 98kg
